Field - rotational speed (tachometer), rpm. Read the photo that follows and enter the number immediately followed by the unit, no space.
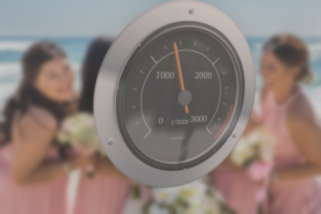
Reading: 1300rpm
